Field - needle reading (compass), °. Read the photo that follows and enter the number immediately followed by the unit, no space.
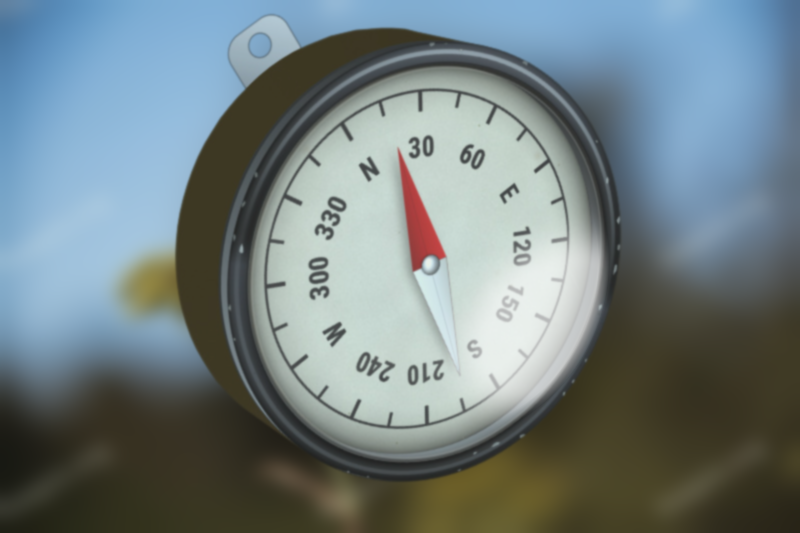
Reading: 15°
